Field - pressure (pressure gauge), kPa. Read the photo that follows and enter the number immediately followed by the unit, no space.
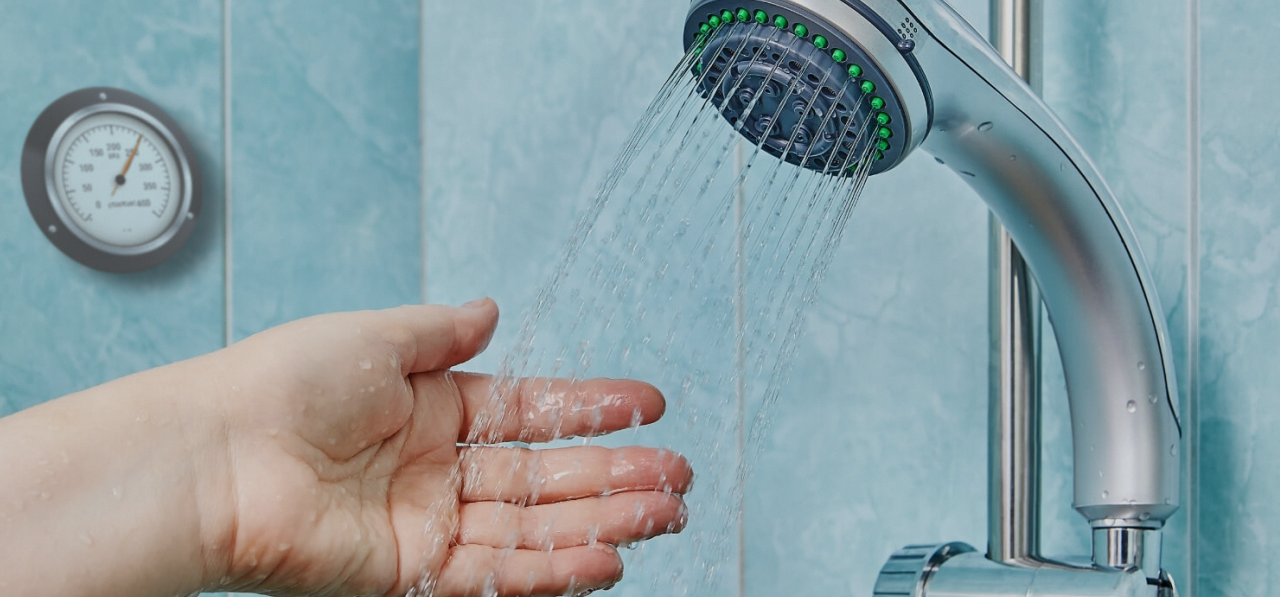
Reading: 250kPa
